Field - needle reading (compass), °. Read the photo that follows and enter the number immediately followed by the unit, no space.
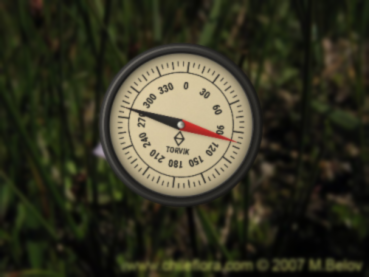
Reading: 100°
